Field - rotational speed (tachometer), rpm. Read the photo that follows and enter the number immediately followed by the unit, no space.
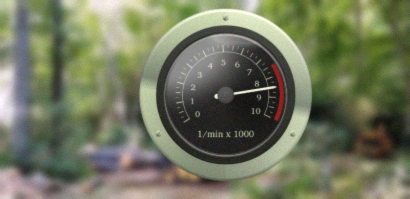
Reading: 8500rpm
